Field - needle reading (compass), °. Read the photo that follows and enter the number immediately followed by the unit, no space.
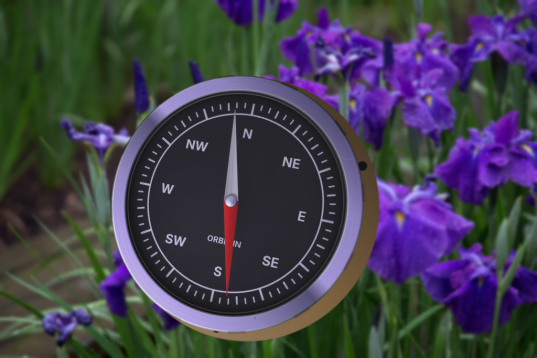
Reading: 170°
